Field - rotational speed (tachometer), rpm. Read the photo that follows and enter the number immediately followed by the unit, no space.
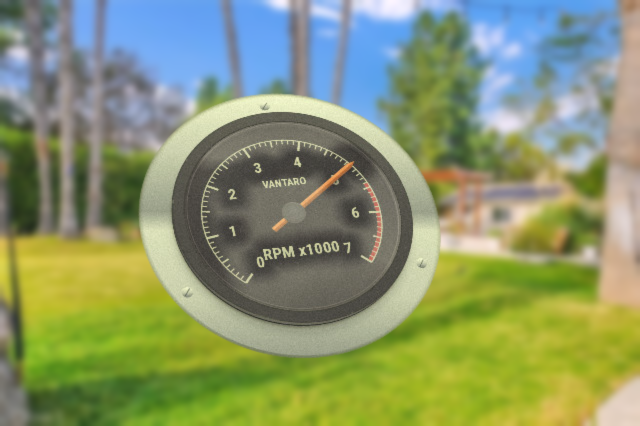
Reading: 5000rpm
